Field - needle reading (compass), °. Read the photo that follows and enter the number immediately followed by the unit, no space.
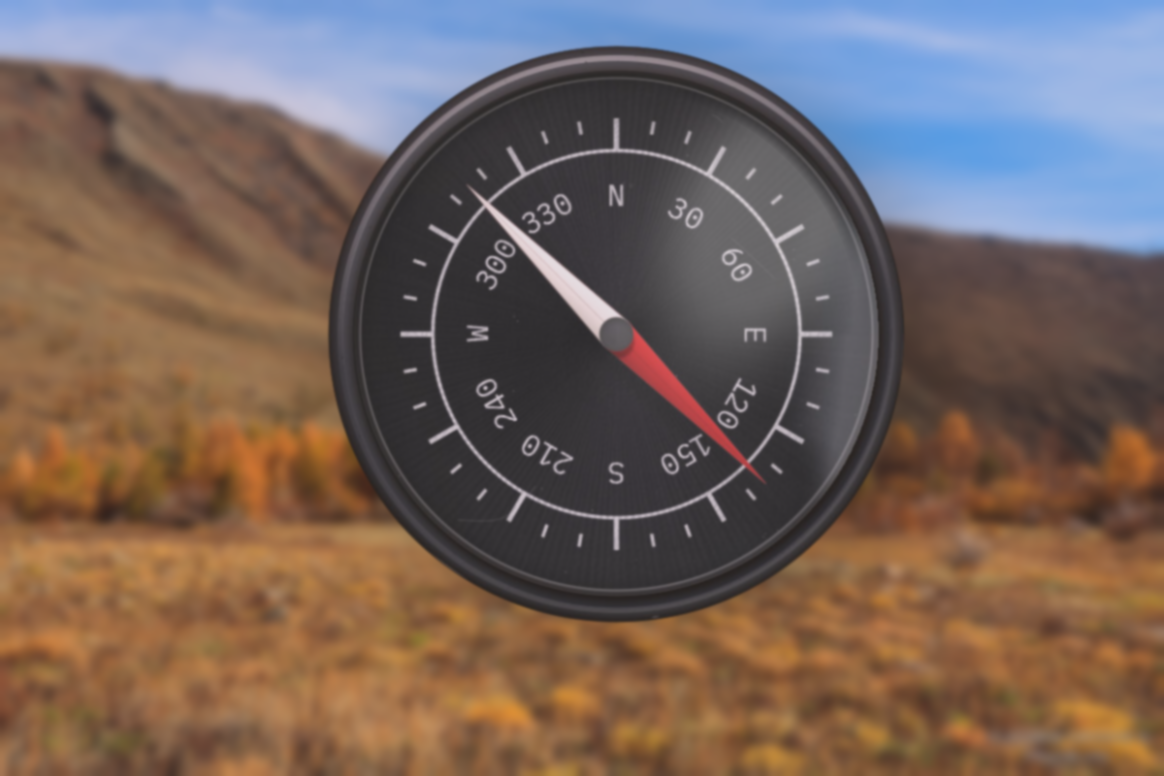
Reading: 135°
